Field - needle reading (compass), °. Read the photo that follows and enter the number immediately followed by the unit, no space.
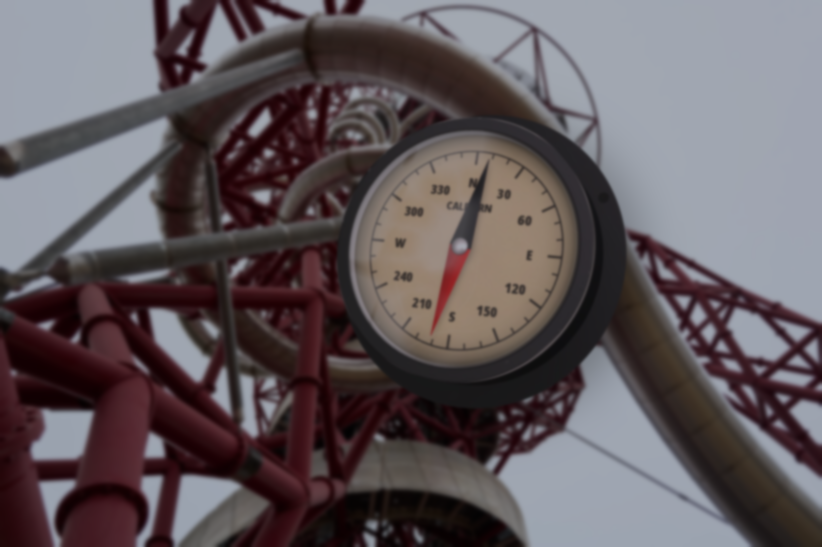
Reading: 190°
